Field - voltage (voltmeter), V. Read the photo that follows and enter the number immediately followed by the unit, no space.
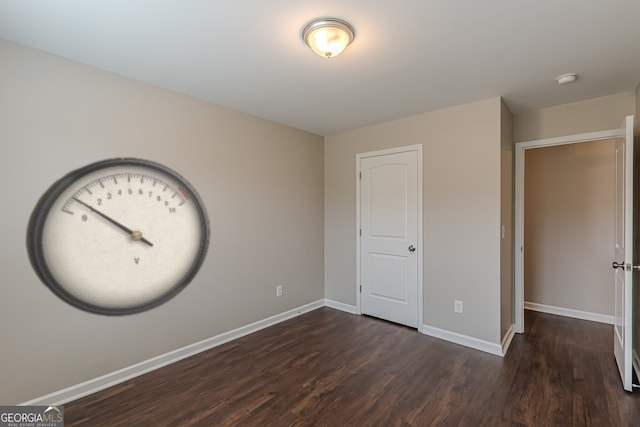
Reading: 1V
